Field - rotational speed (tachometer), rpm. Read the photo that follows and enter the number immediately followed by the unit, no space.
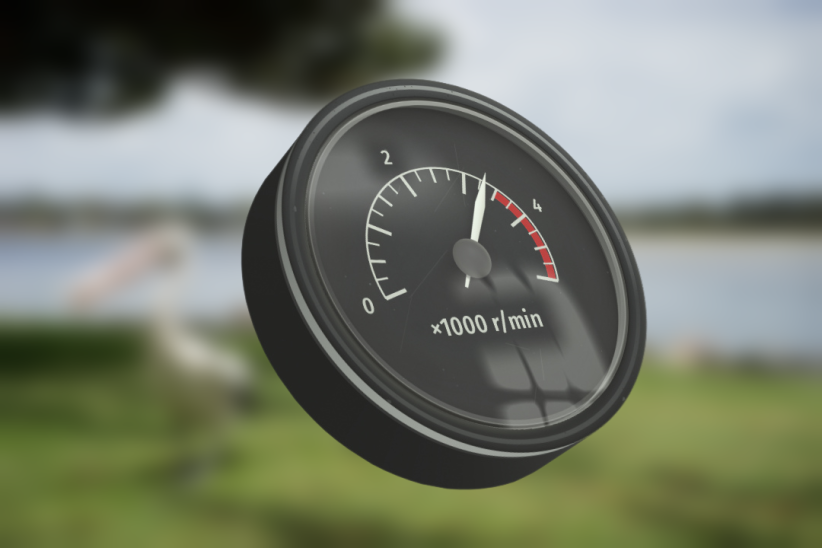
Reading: 3250rpm
